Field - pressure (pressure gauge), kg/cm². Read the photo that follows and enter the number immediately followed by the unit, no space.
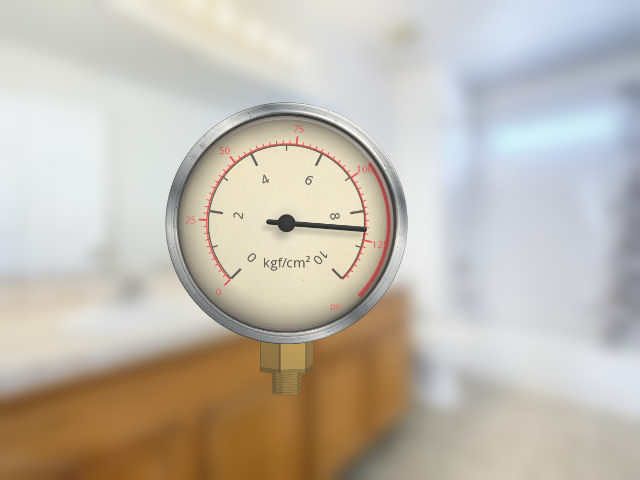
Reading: 8.5kg/cm²
